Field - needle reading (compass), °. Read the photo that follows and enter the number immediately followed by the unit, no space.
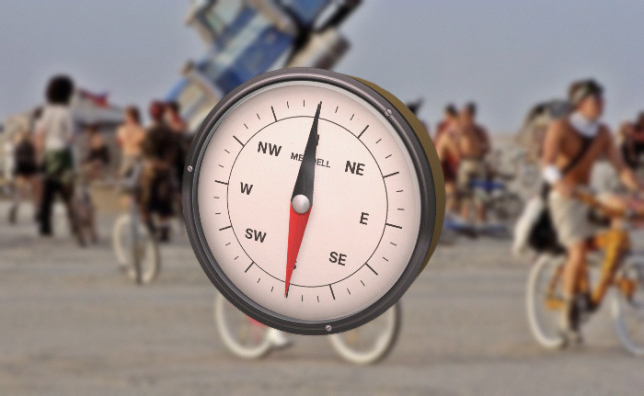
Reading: 180°
